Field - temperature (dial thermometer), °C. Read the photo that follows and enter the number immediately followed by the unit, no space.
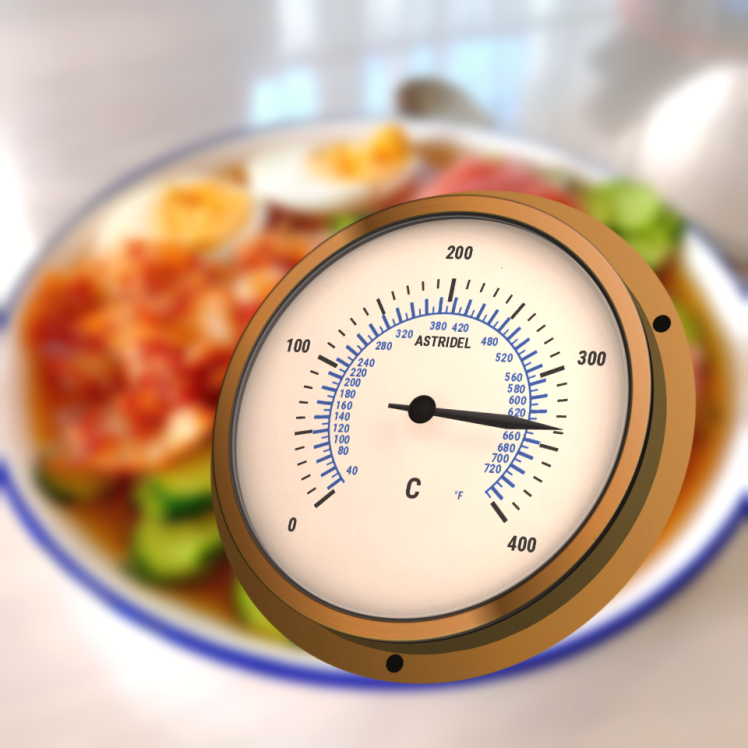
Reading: 340°C
